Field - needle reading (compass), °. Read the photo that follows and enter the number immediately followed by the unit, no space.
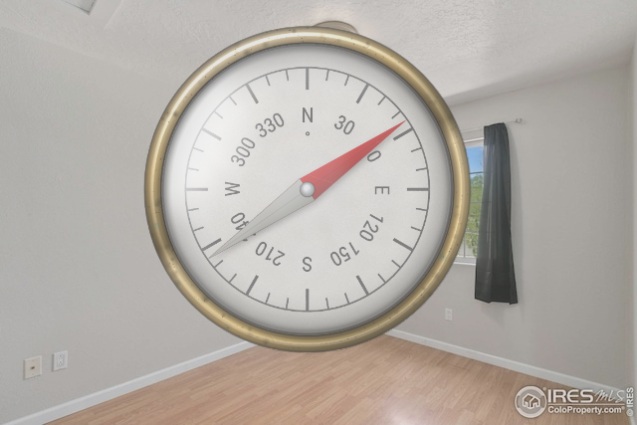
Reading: 55°
